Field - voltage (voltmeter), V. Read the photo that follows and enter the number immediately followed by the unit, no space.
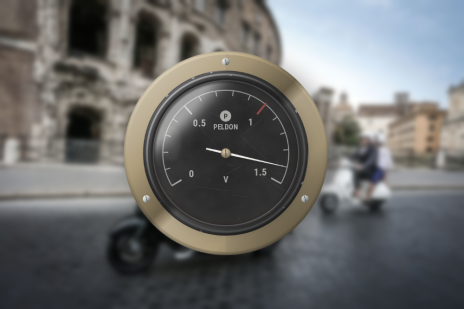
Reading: 1.4V
